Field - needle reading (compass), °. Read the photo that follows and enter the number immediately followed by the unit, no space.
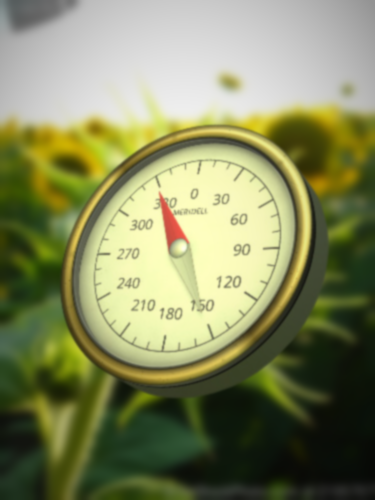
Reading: 330°
